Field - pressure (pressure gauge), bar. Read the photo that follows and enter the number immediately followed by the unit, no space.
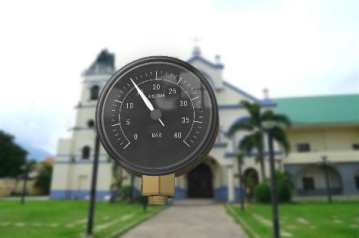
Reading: 15bar
